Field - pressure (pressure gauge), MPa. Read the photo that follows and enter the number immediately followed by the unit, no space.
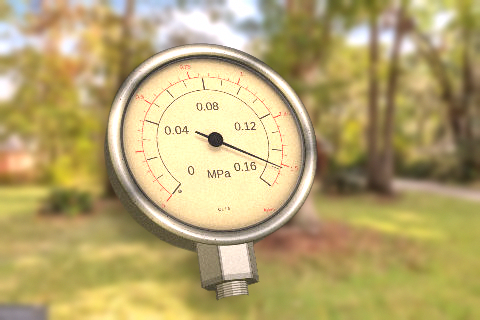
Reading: 0.15MPa
